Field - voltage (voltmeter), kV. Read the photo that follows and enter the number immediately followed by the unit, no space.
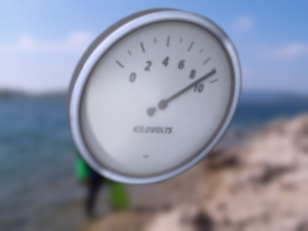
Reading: 9kV
